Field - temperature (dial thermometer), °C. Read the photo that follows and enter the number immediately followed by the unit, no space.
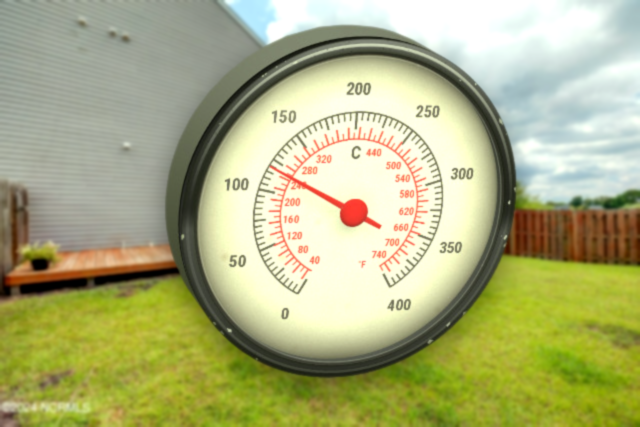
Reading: 120°C
